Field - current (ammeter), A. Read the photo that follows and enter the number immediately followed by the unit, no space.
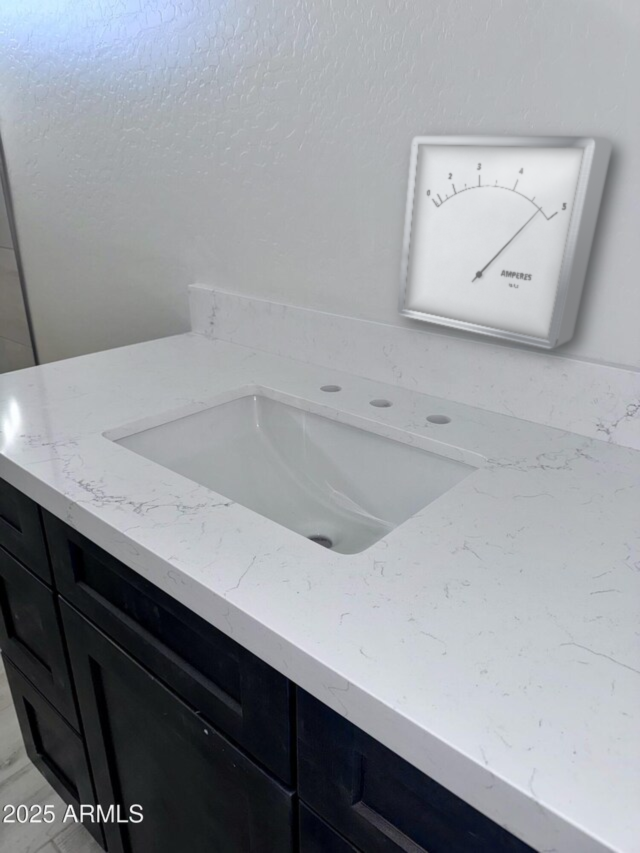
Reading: 4.75A
